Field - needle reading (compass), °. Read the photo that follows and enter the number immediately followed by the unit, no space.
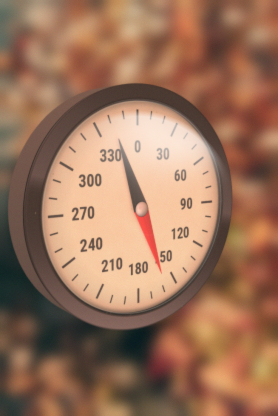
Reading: 160°
